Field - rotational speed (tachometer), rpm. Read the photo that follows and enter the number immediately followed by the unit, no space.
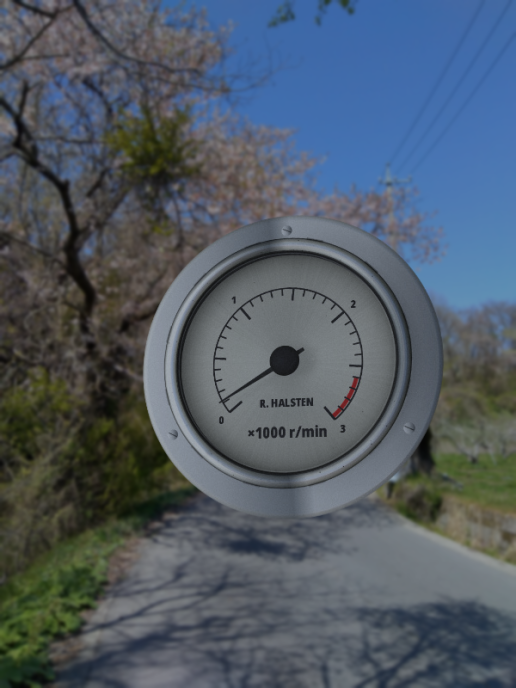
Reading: 100rpm
